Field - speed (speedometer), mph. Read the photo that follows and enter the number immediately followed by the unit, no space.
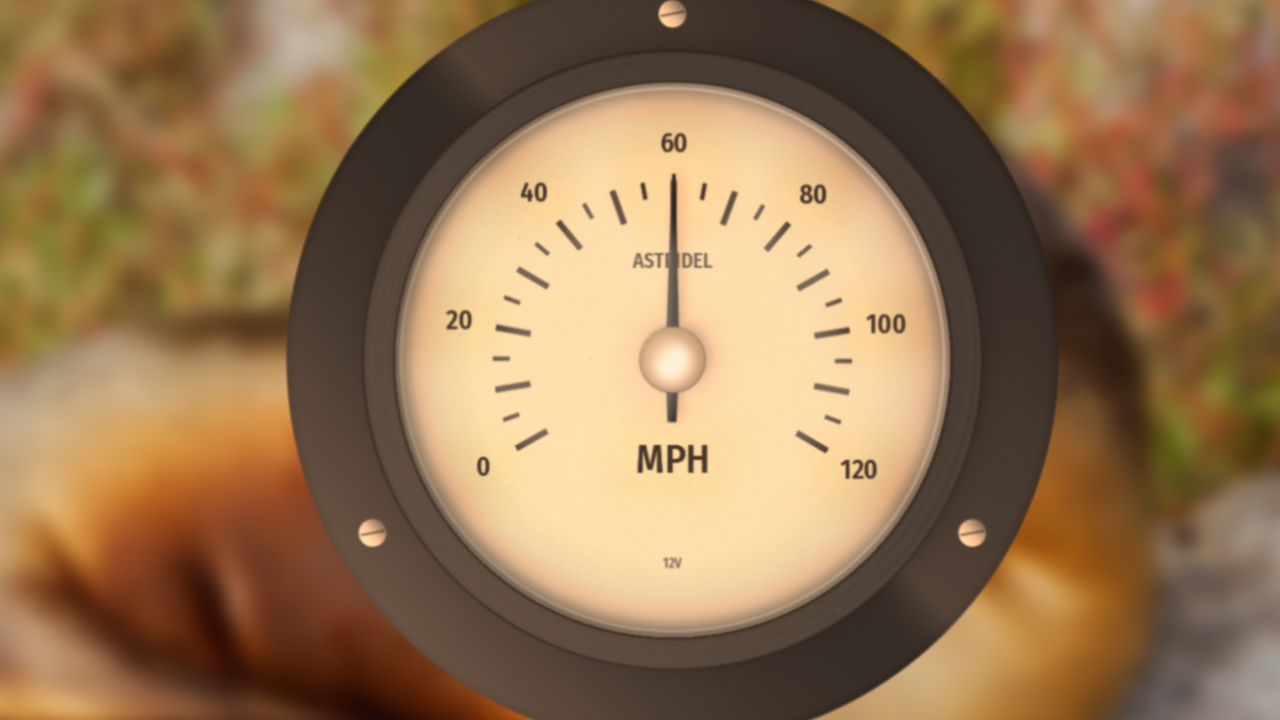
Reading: 60mph
